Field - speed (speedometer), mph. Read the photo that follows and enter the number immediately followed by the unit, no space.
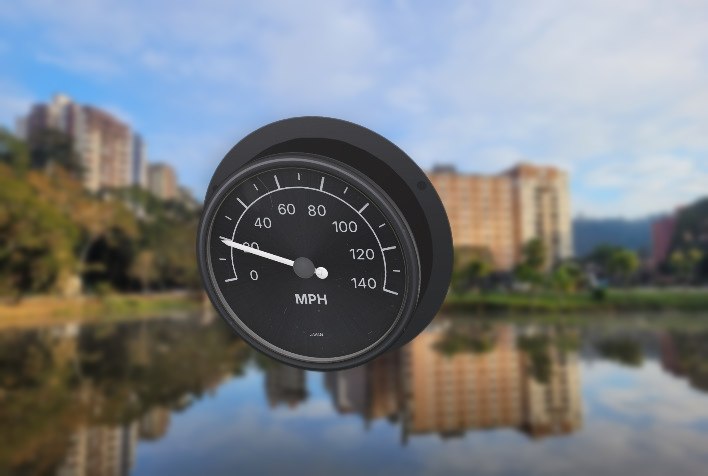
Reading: 20mph
